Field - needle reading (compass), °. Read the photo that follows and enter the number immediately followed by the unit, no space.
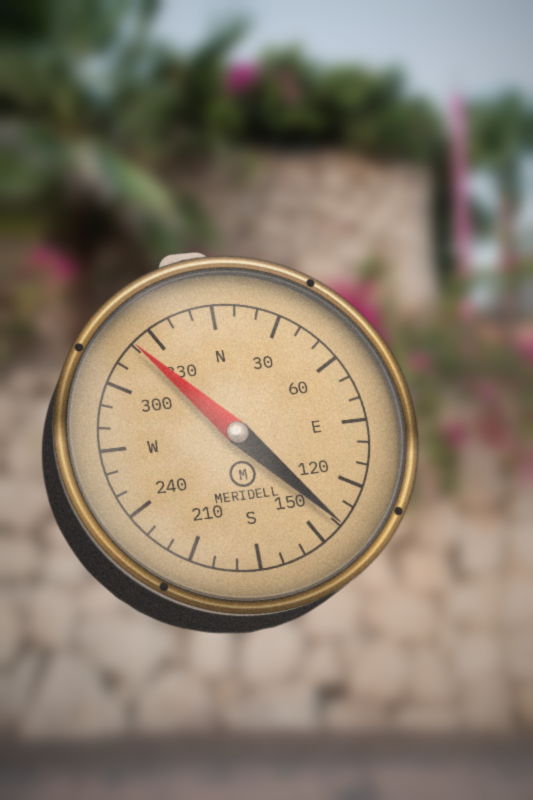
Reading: 320°
